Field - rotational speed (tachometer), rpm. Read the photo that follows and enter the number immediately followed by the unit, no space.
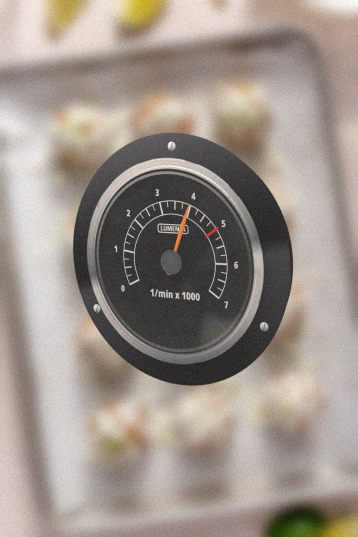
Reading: 4000rpm
